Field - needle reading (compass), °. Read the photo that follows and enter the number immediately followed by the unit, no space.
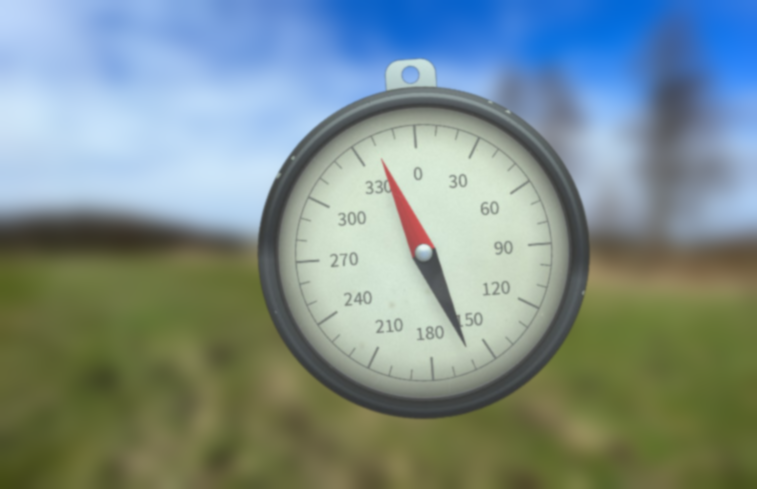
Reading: 340°
